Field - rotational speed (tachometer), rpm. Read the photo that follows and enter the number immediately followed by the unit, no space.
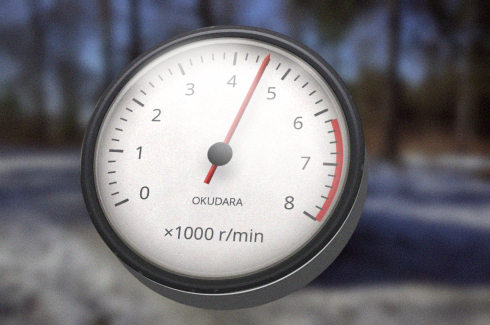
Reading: 4600rpm
